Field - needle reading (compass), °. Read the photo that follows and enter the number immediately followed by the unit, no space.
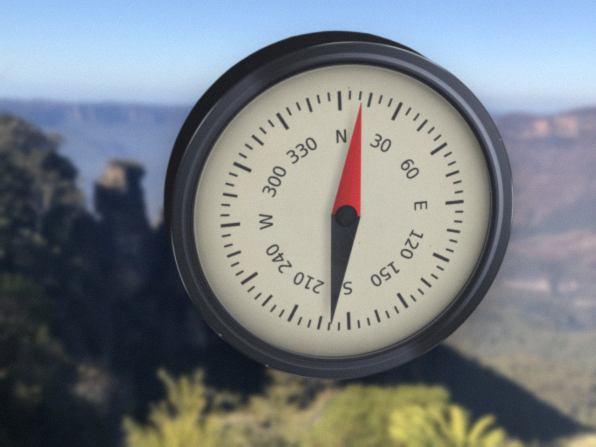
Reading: 10°
